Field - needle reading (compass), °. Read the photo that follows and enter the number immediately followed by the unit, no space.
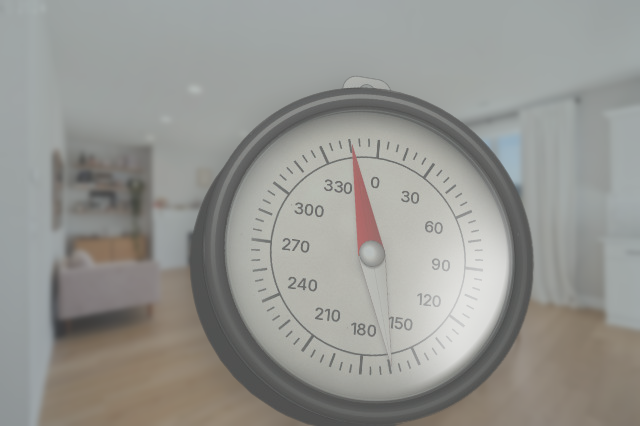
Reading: 345°
